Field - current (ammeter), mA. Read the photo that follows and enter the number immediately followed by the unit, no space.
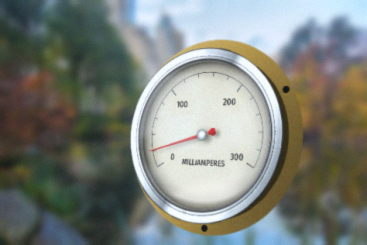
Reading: 20mA
